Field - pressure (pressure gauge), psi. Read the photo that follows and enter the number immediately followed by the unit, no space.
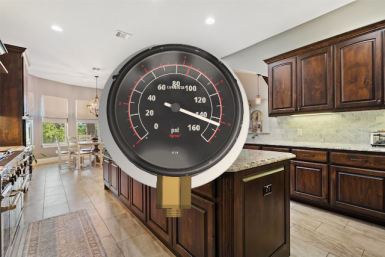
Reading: 145psi
